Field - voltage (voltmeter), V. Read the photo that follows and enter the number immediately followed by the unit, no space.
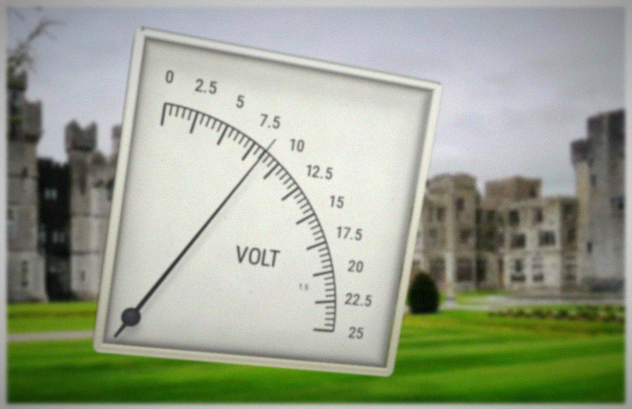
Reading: 8.5V
